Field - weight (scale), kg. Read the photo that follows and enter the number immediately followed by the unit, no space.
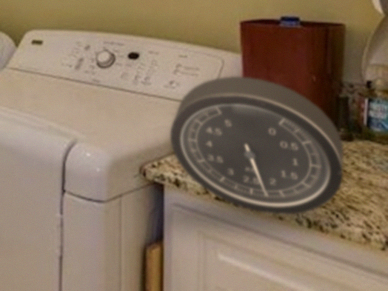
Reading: 2.25kg
